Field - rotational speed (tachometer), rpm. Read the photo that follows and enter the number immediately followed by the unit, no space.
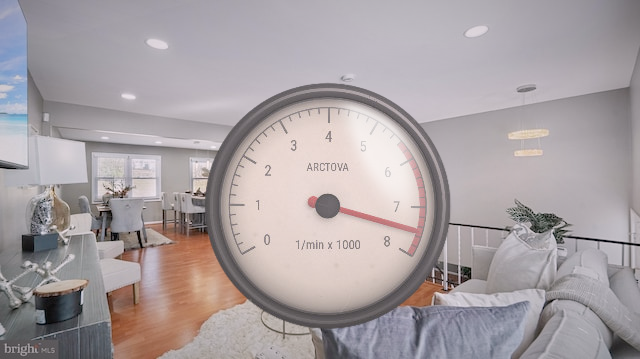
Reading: 7500rpm
